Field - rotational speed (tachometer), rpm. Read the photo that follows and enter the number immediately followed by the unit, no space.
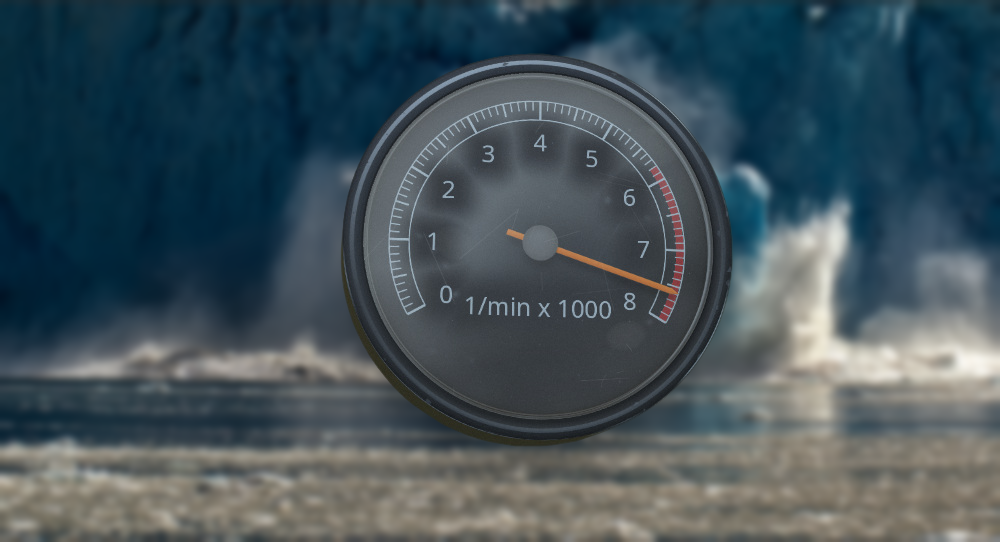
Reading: 7600rpm
